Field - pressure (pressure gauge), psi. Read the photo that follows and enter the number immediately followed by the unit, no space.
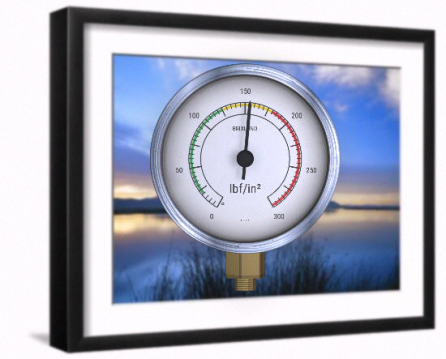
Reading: 155psi
